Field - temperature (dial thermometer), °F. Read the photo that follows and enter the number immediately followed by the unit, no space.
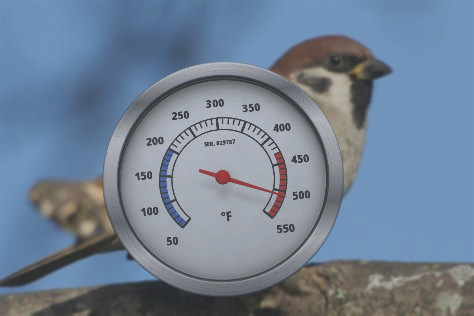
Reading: 510°F
